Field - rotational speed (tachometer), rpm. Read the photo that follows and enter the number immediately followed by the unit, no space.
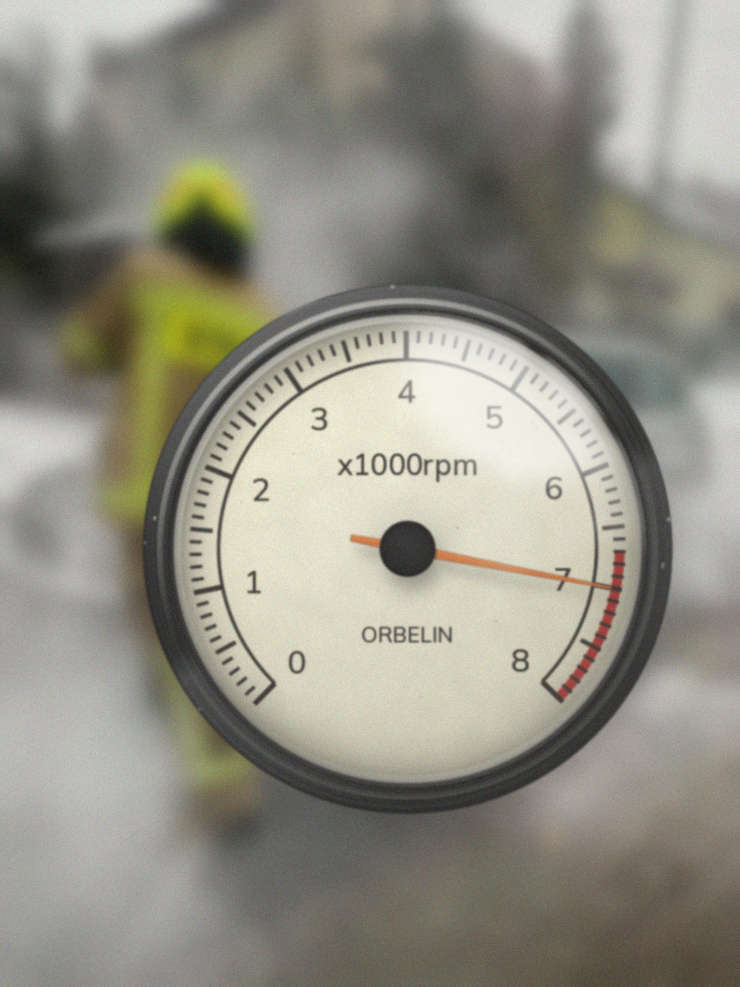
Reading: 7000rpm
